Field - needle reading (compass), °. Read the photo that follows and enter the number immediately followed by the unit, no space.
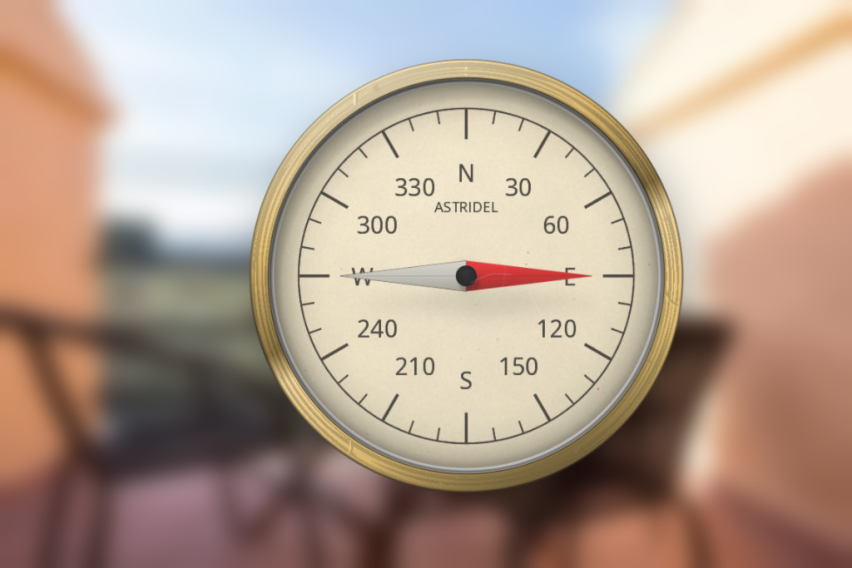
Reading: 90°
